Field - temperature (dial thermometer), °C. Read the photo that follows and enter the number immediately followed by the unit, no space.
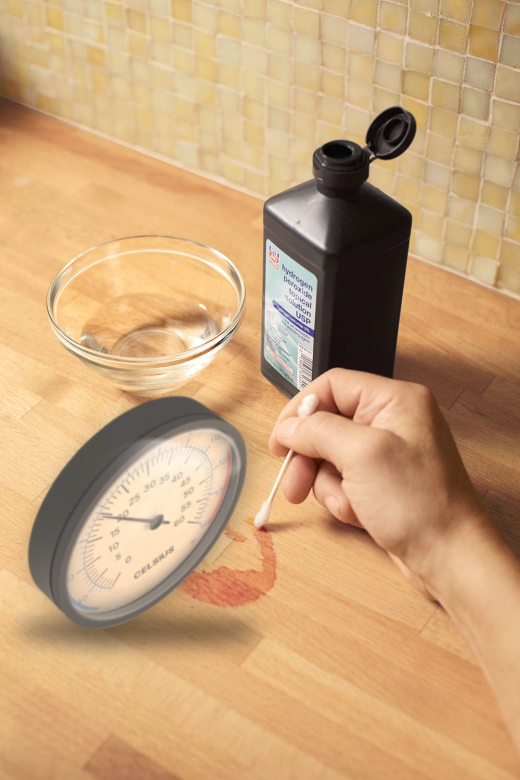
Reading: 20°C
